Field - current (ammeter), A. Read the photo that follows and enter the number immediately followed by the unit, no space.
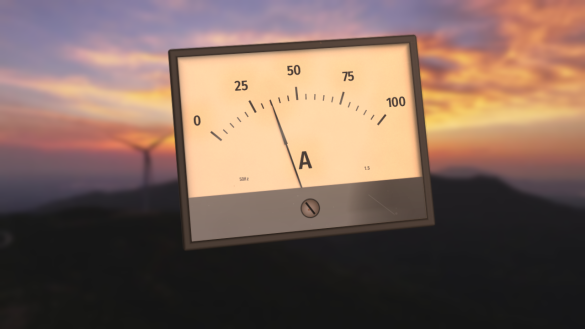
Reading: 35A
